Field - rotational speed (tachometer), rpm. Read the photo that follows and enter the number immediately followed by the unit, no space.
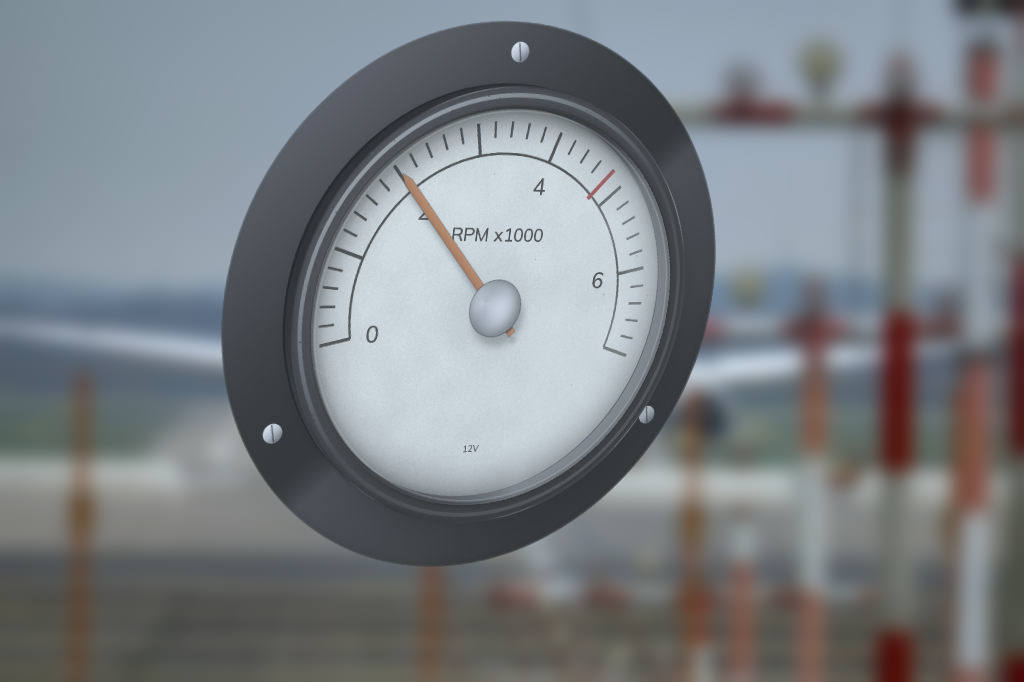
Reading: 2000rpm
